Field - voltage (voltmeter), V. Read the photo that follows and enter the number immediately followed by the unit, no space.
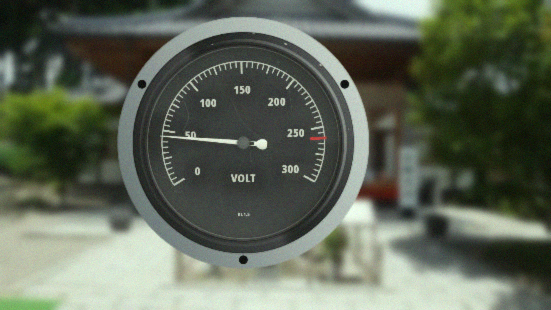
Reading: 45V
